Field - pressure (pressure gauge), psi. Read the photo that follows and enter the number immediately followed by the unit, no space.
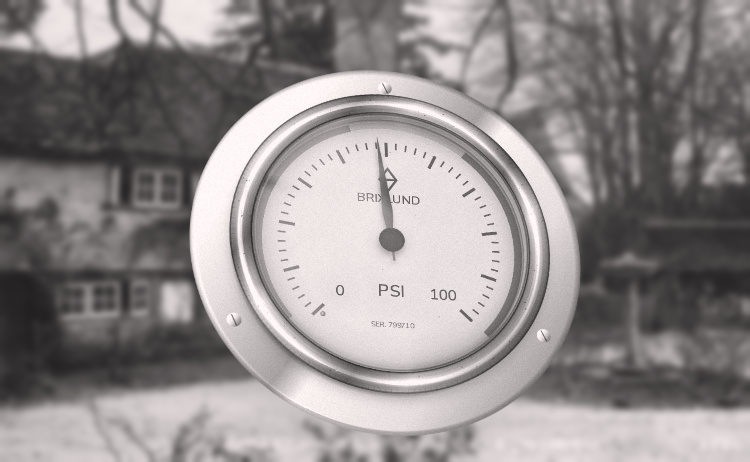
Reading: 48psi
